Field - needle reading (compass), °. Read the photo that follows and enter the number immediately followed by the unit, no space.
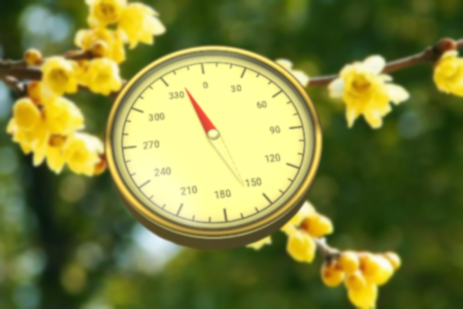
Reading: 340°
